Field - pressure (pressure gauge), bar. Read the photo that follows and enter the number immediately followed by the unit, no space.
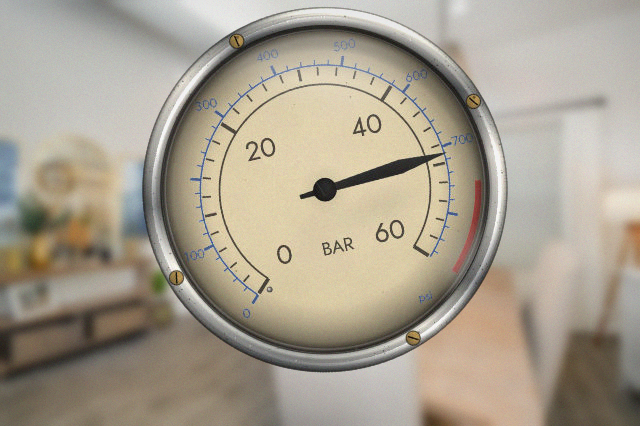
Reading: 49bar
